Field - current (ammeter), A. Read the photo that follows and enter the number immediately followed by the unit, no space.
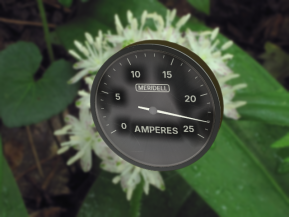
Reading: 23A
